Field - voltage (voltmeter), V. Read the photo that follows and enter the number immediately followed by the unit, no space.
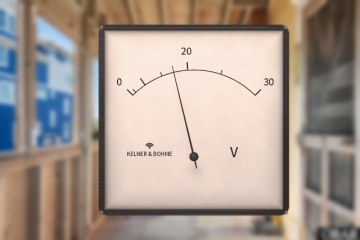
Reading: 17.5V
